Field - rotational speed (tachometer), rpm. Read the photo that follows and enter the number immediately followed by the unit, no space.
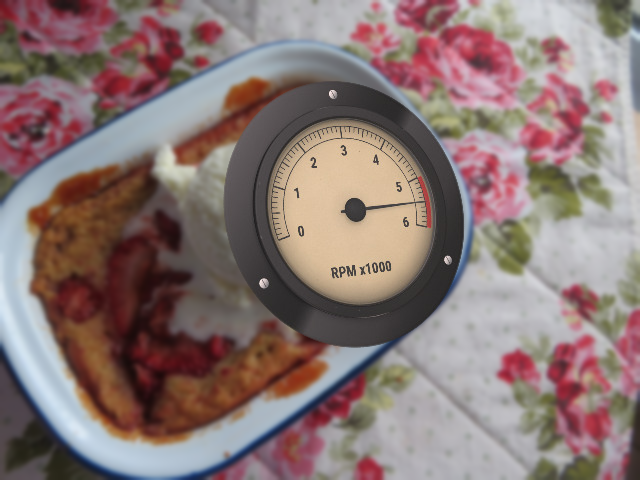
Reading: 5500rpm
